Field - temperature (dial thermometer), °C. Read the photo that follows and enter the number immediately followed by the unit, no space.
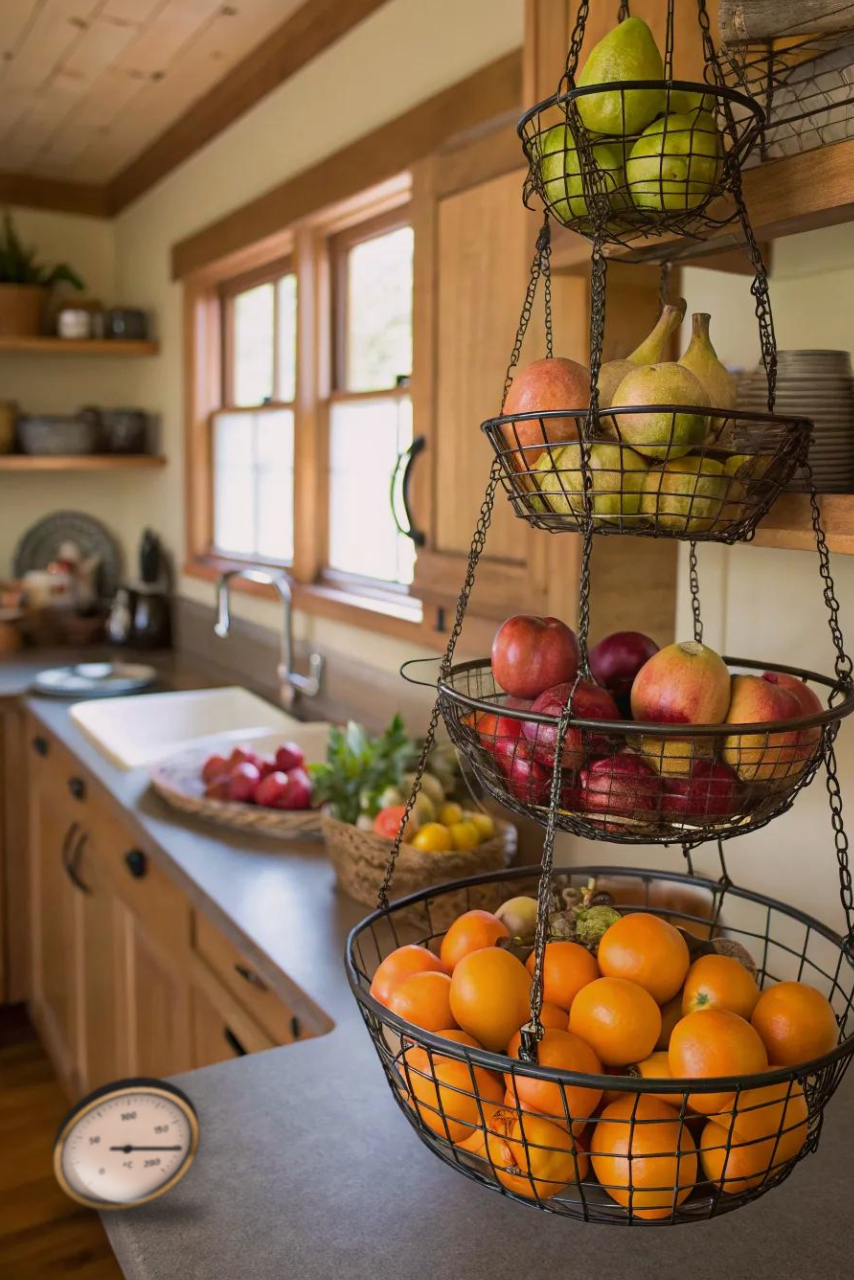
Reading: 175°C
